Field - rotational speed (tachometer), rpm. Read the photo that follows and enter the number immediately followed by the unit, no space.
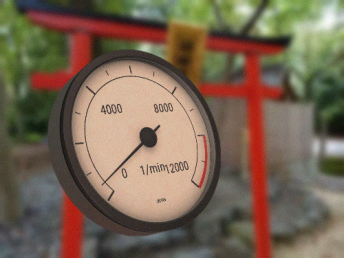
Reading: 500rpm
